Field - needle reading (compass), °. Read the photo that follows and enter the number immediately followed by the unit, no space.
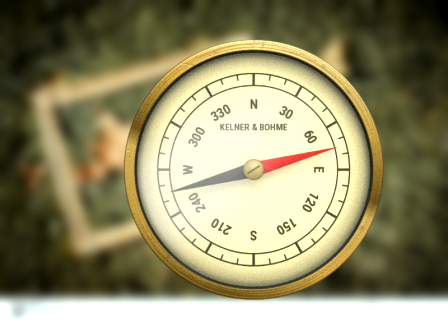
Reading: 75°
